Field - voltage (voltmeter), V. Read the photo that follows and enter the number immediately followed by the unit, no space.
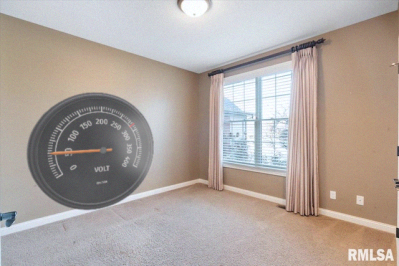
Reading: 50V
